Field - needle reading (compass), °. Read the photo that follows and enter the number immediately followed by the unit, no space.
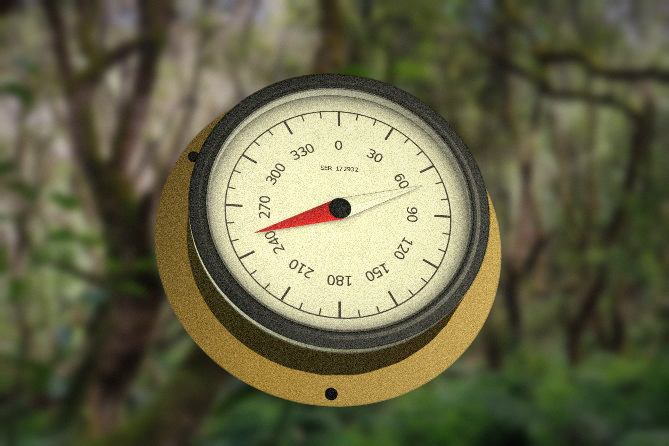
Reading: 250°
